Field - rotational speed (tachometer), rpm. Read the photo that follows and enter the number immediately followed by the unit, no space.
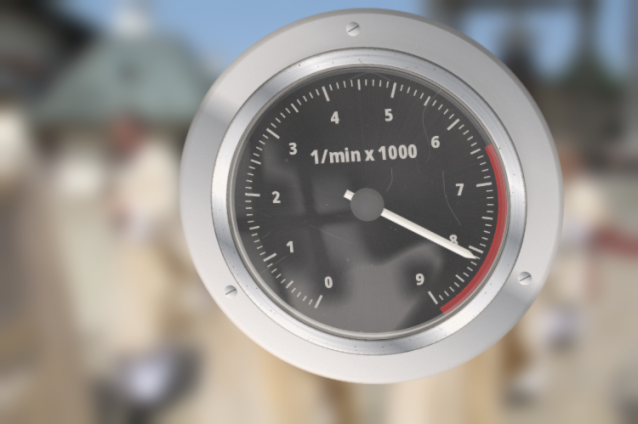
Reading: 8100rpm
